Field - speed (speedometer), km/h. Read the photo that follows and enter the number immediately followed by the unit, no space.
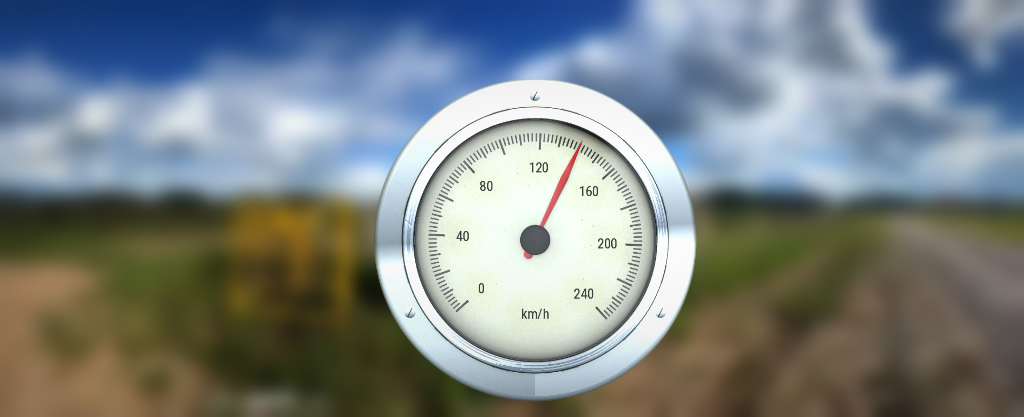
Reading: 140km/h
